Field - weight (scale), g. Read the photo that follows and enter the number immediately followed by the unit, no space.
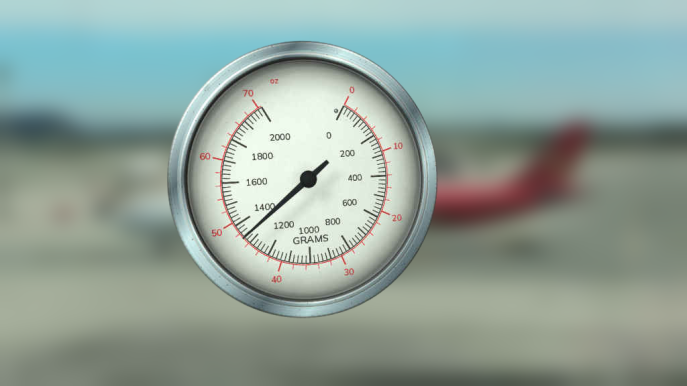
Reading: 1340g
